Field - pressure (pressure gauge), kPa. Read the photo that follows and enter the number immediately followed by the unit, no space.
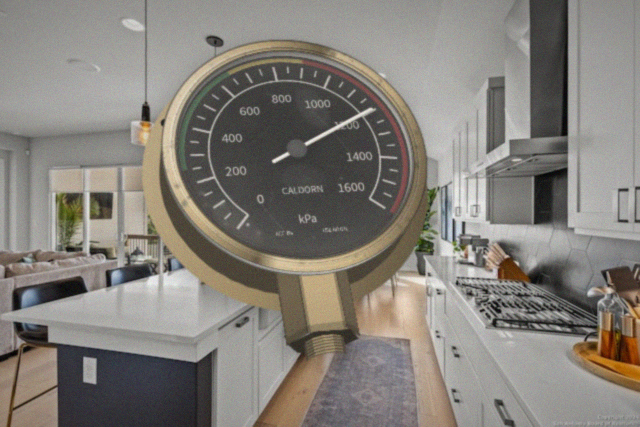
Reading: 1200kPa
